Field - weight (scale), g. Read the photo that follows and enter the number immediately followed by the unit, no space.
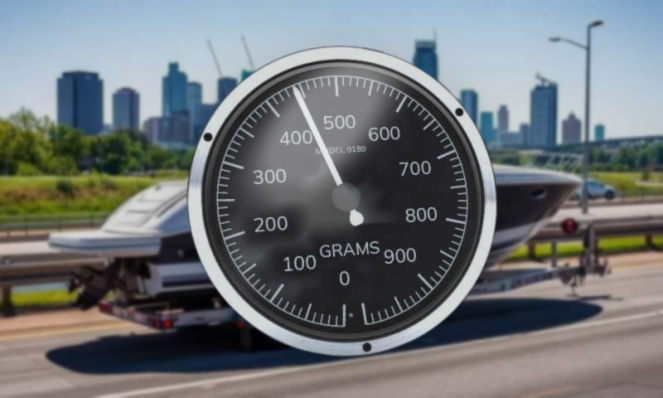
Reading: 440g
